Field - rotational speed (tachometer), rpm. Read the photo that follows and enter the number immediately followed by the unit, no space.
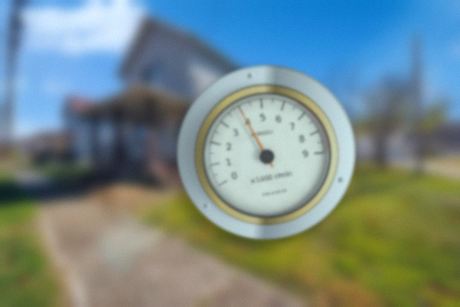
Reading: 4000rpm
